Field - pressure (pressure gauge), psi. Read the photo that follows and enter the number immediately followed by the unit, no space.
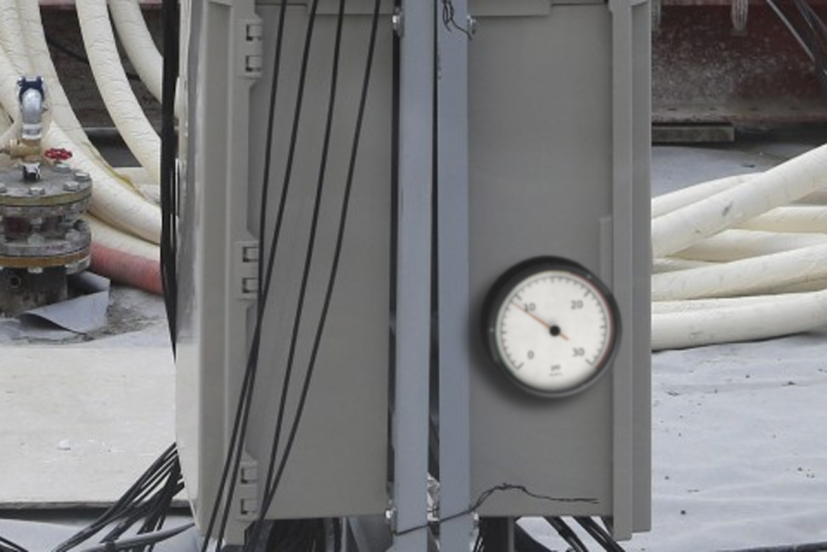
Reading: 9psi
